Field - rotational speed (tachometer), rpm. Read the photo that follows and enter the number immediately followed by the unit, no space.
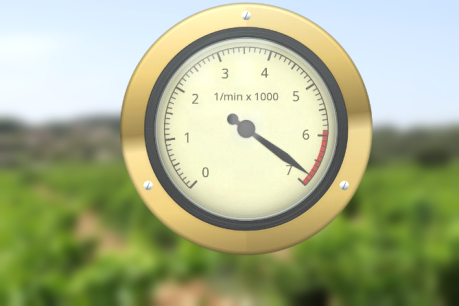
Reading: 6800rpm
